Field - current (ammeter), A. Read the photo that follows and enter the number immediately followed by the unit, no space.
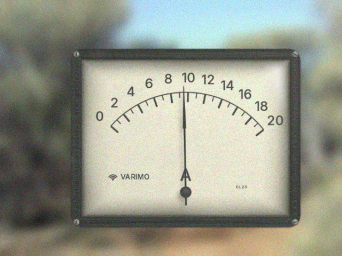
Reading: 9.5A
